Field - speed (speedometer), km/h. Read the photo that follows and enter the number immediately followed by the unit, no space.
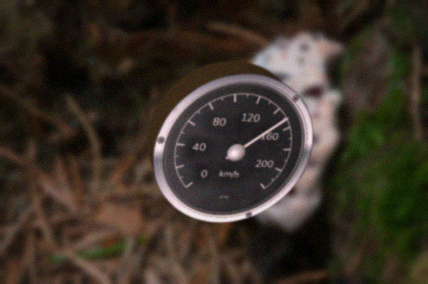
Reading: 150km/h
